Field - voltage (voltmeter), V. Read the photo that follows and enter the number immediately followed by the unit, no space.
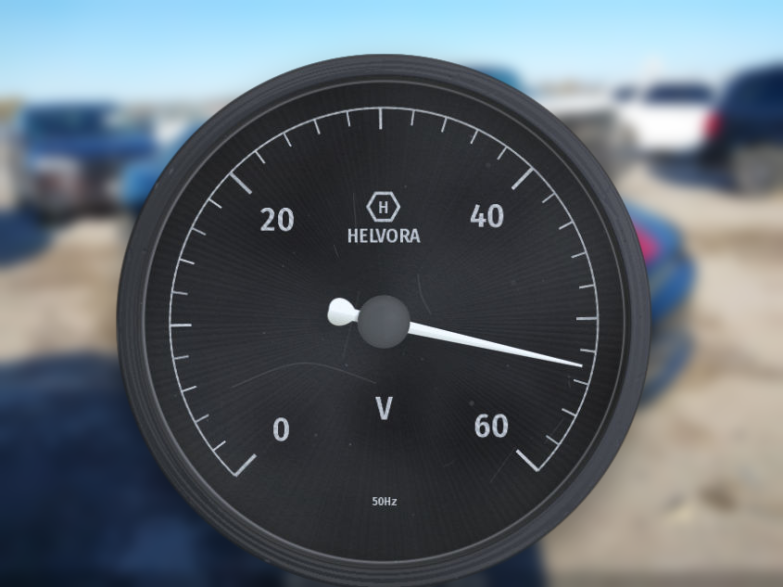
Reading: 53V
